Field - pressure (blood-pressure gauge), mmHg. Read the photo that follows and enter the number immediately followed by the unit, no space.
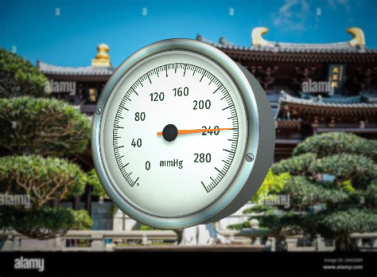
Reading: 240mmHg
